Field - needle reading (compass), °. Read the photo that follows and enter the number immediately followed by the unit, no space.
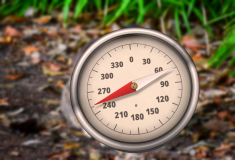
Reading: 250°
